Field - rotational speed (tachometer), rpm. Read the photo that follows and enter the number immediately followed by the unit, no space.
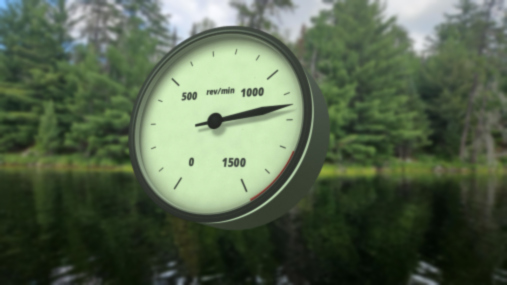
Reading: 1150rpm
